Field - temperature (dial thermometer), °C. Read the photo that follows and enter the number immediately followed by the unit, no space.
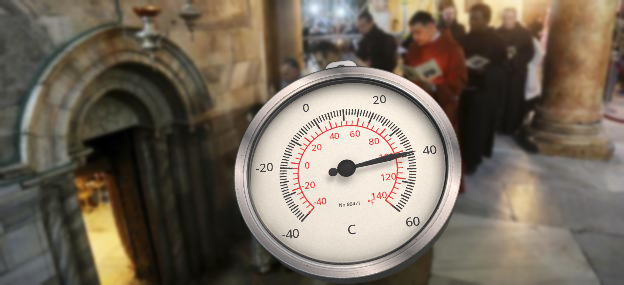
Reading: 40°C
